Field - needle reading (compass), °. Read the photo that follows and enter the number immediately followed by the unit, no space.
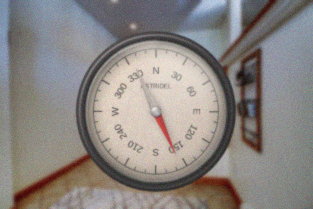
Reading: 155°
